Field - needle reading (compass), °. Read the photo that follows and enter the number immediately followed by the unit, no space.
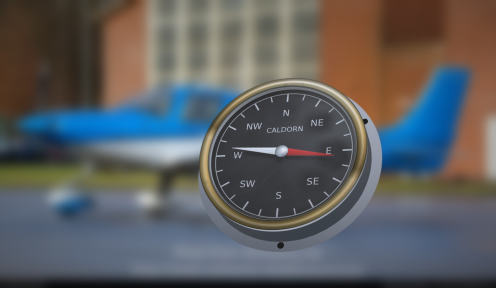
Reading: 97.5°
